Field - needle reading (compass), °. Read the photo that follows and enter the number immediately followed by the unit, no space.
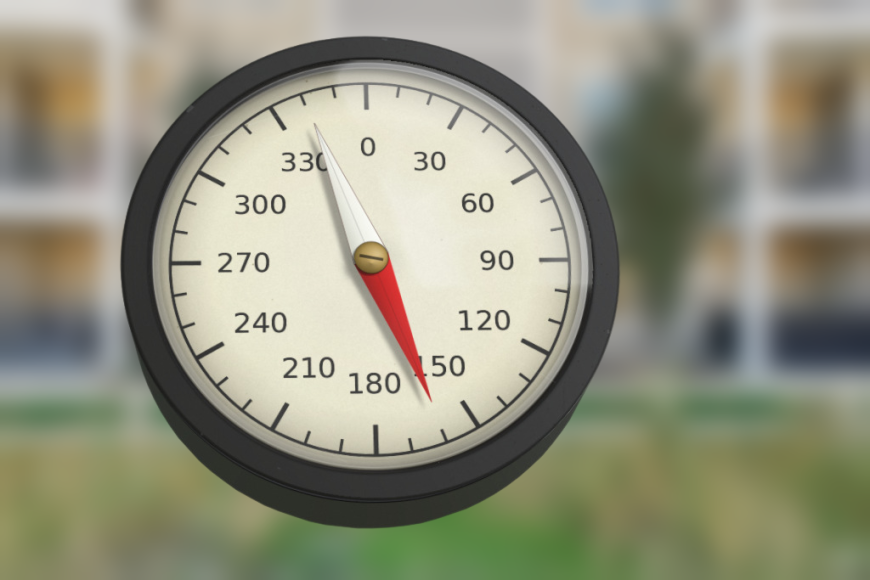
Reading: 160°
